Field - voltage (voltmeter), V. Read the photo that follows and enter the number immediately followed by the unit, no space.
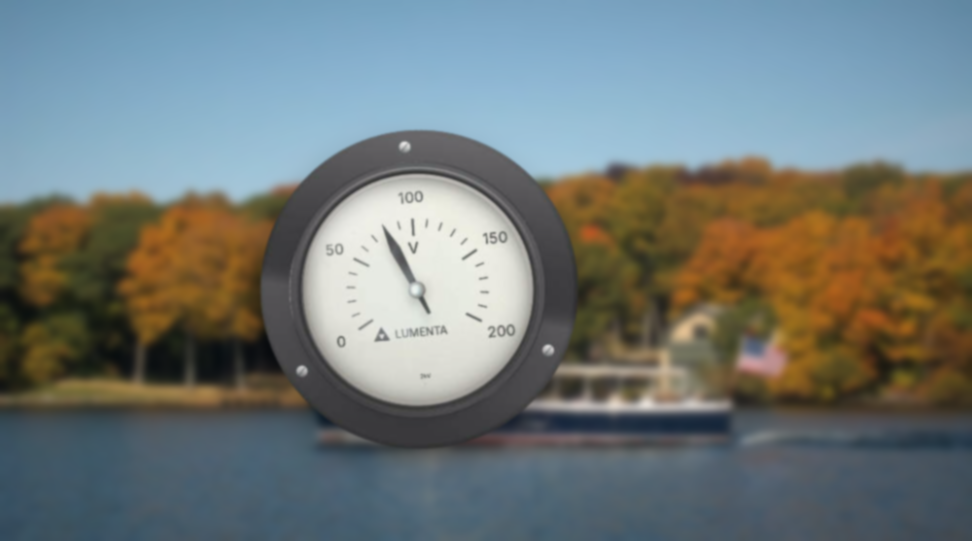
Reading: 80V
